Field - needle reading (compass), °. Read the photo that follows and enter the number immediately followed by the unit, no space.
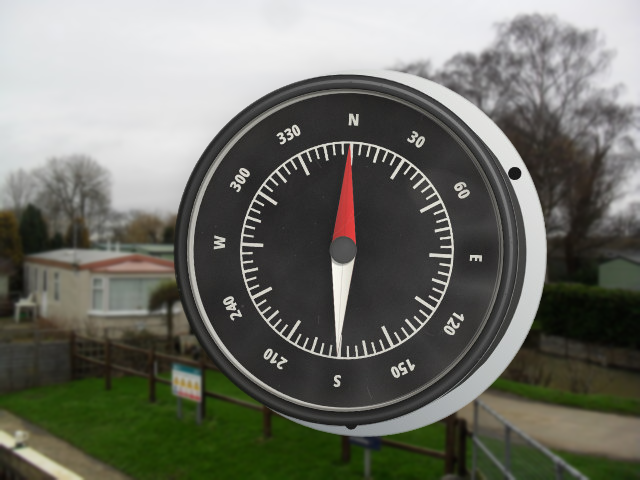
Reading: 0°
